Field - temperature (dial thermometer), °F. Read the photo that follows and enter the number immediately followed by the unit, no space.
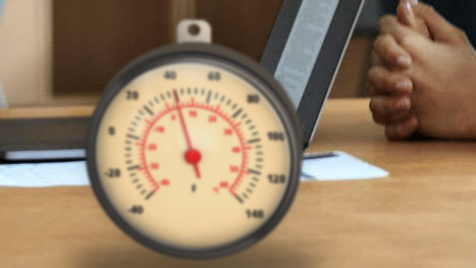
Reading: 40°F
